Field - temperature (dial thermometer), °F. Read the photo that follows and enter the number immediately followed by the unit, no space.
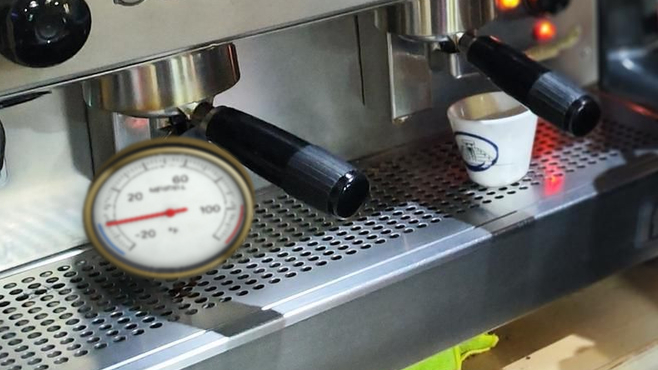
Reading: 0°F
